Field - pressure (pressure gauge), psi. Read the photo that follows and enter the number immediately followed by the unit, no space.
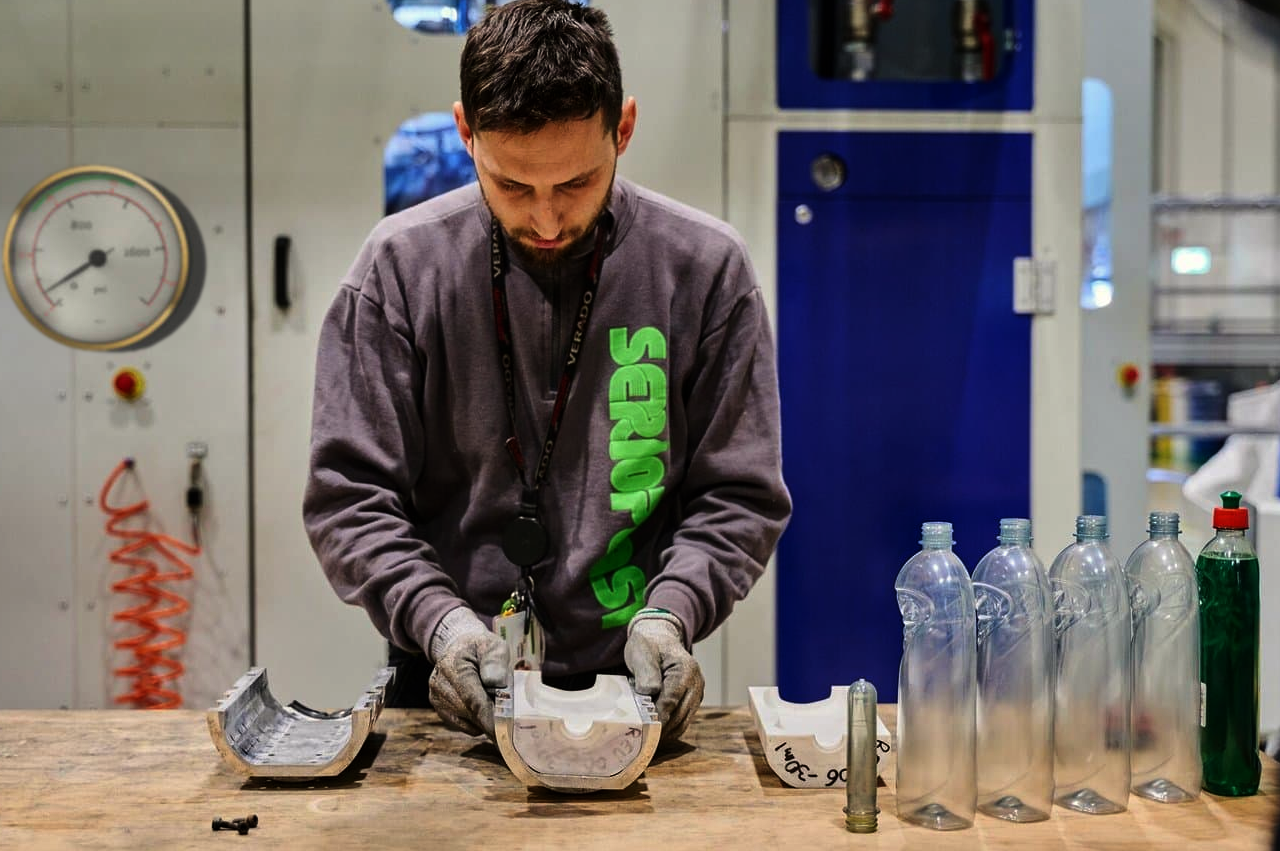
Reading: 100psi
